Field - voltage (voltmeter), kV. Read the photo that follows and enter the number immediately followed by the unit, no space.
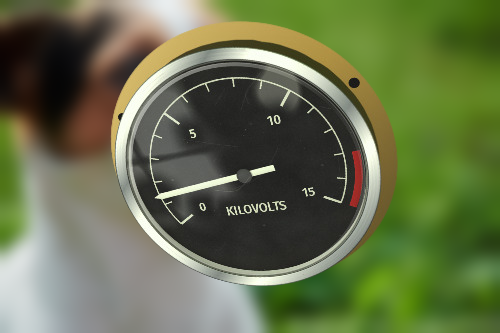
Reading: 1.5kV
